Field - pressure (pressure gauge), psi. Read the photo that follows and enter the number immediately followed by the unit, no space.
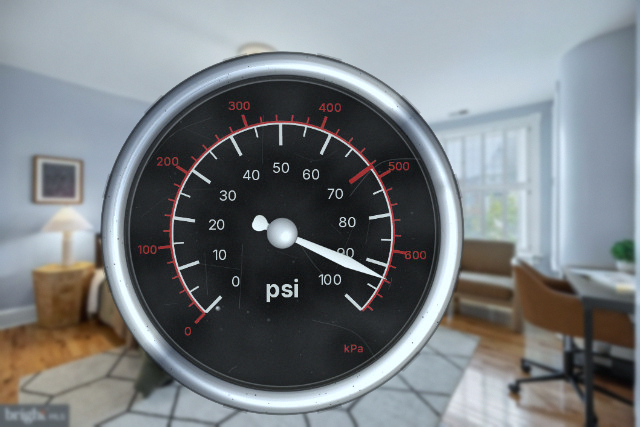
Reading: 92.5psi
